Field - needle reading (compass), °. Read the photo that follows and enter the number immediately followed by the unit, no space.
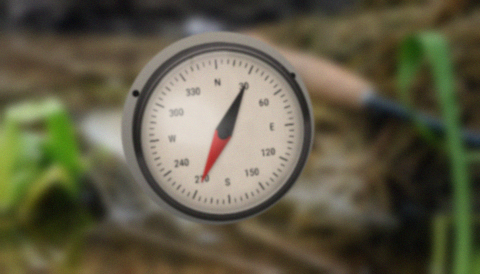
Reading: 210°
